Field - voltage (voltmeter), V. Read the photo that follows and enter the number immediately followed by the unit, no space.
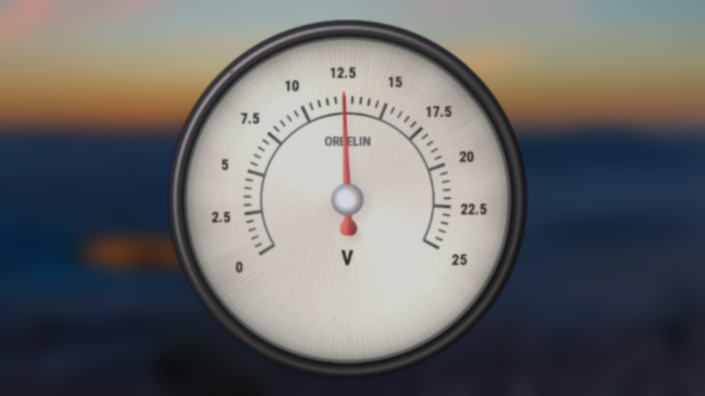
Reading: 12.5V
